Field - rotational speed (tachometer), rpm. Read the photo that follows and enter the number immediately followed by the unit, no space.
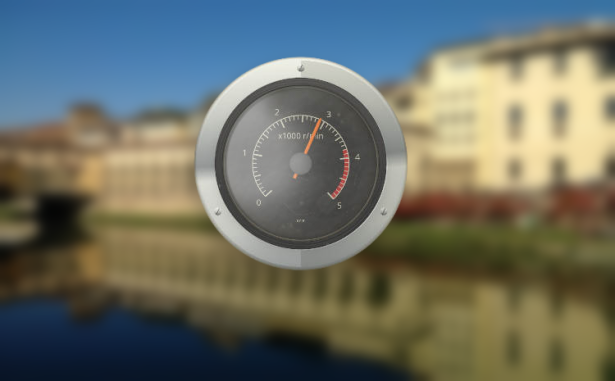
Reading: 2900rpm
